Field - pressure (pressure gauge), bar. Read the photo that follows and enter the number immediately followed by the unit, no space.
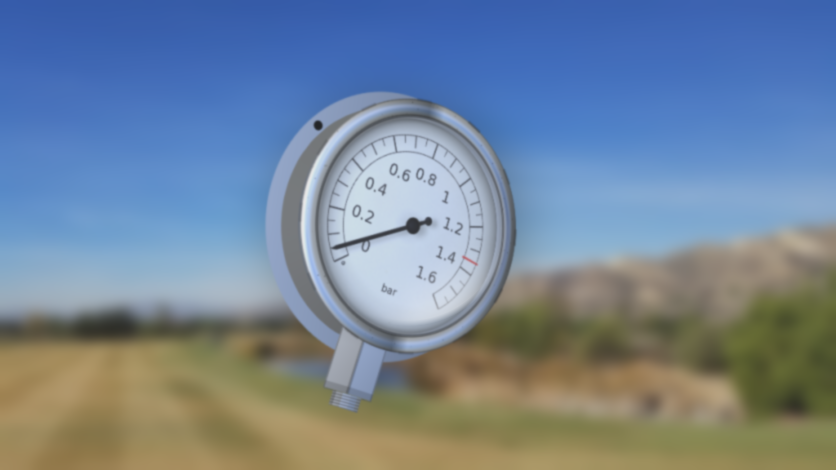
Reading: 0.05bar
